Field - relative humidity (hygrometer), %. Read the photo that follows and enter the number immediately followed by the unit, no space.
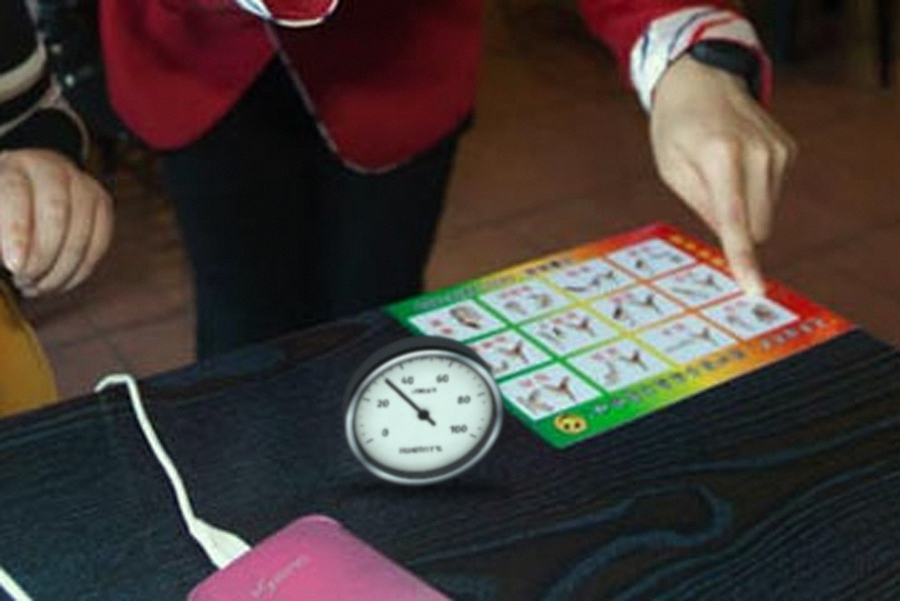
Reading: 32%
